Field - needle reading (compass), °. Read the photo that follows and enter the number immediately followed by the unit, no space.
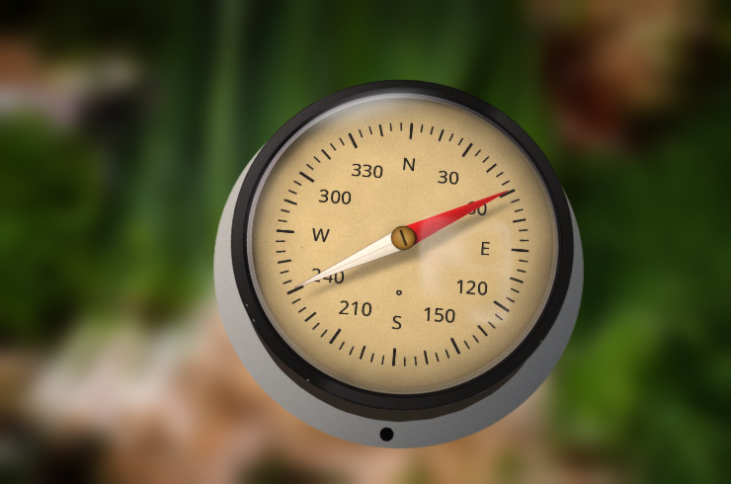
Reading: 60°
